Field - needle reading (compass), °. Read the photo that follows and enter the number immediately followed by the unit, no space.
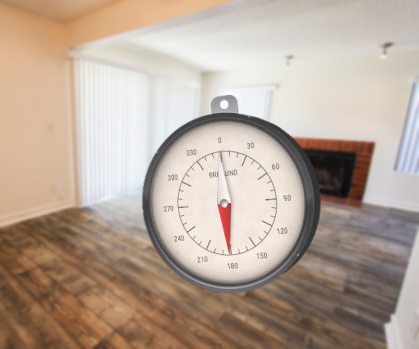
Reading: 180°
